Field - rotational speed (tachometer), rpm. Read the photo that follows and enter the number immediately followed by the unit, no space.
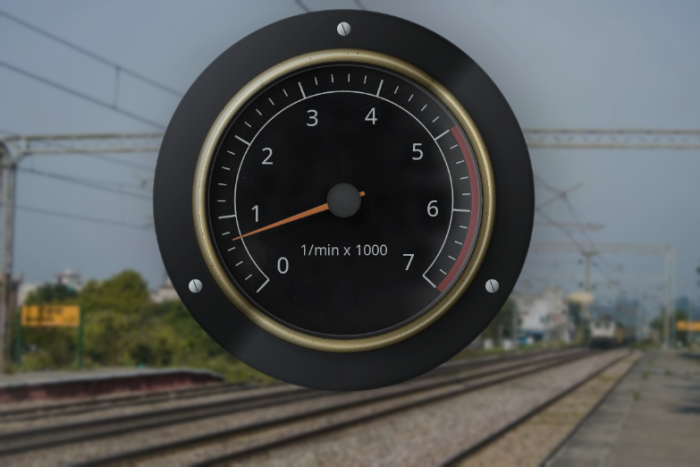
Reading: 700rpm
